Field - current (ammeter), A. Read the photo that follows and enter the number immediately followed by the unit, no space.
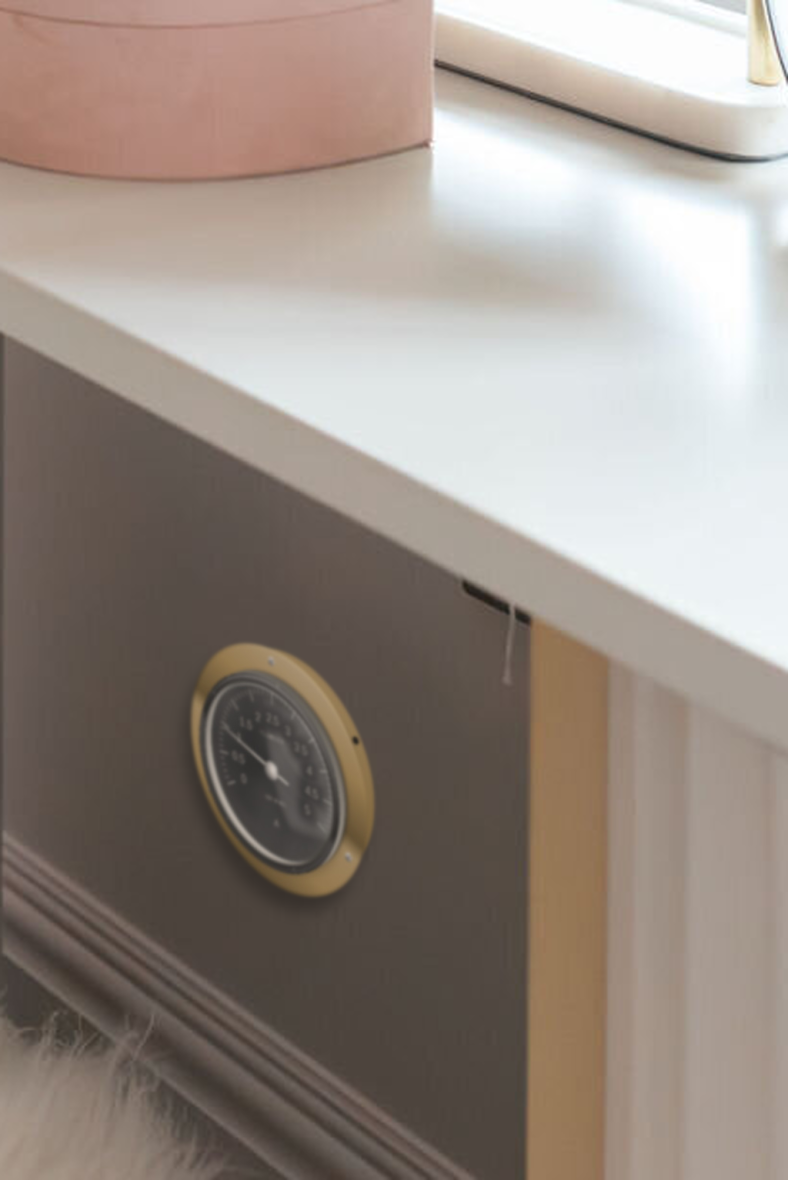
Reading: 1A
